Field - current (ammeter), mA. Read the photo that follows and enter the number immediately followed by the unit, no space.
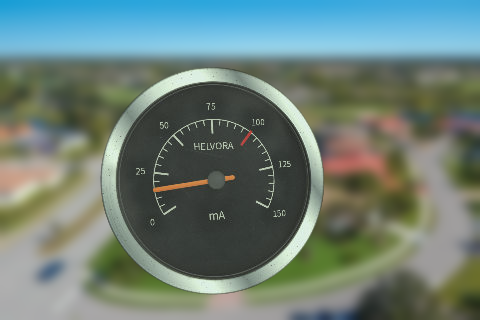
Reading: 15mA
